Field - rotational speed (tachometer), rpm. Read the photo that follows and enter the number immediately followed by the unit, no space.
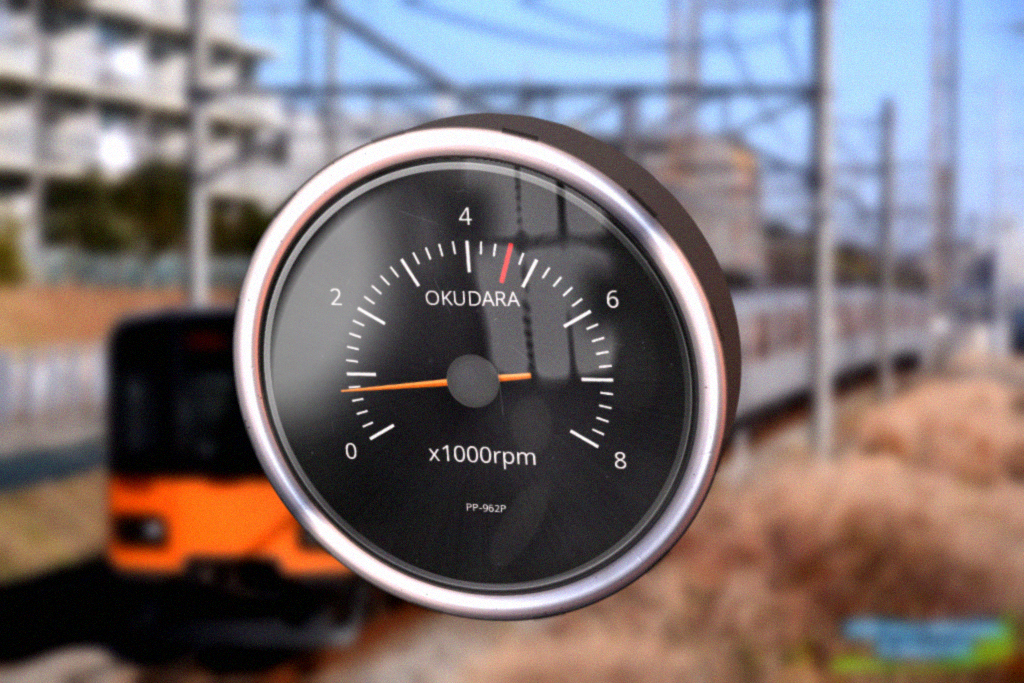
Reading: 800rpm
